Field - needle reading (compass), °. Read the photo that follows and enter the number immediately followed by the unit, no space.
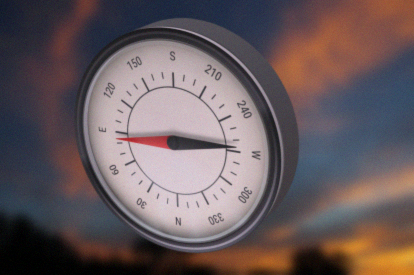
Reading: 85°
